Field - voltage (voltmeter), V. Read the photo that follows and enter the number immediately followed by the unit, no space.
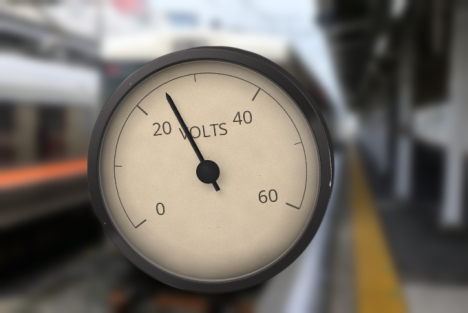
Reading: 25V
